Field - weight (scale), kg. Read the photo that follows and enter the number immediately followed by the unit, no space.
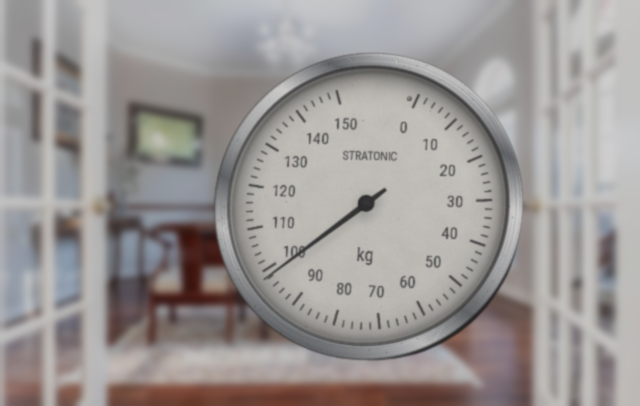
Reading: 98kg
